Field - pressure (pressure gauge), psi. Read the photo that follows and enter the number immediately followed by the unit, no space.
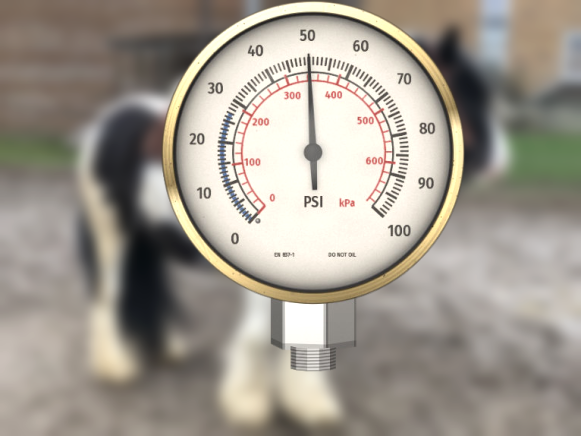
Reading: 50psi
